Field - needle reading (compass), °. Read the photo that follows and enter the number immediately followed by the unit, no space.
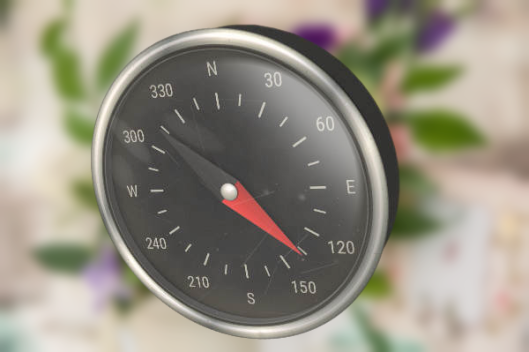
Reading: 135°
